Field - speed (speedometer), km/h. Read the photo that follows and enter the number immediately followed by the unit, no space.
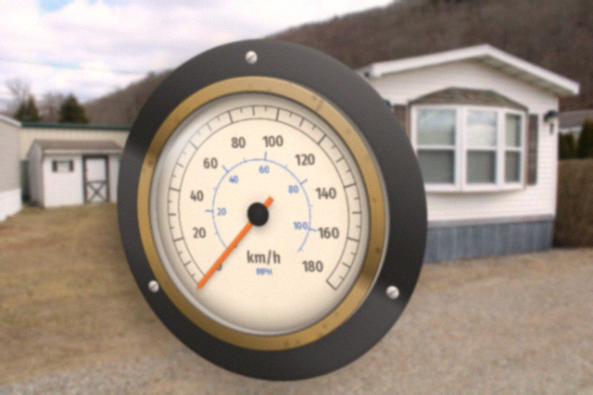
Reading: 0km/h
